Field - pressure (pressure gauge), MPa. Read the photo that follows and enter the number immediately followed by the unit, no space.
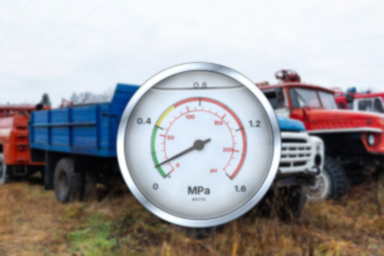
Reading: 0.1MPa
